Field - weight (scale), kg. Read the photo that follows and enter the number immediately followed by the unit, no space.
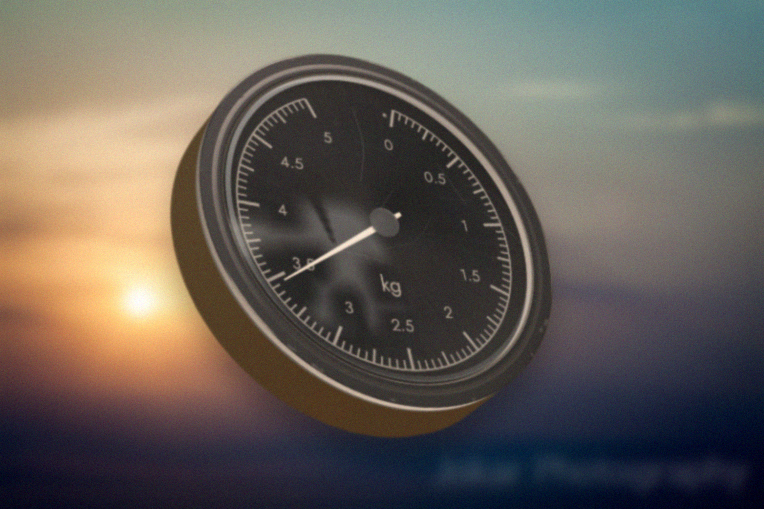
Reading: 3.45kg
